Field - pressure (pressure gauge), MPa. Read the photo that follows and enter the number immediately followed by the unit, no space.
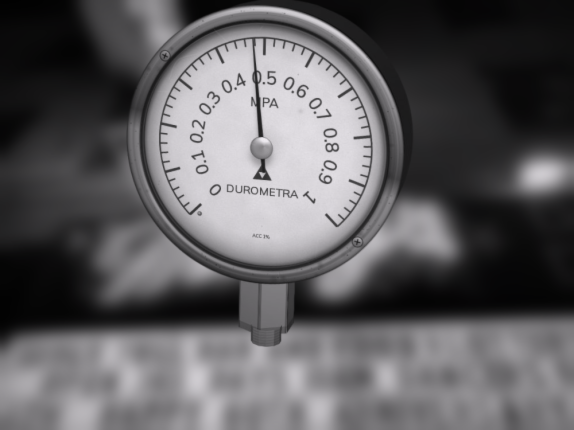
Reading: 0.48MPa
